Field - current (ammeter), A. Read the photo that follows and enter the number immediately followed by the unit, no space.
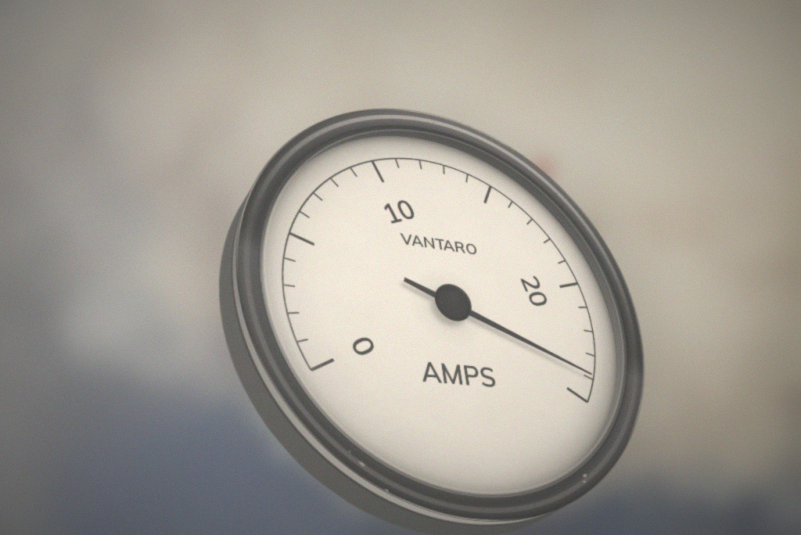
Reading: 24A
